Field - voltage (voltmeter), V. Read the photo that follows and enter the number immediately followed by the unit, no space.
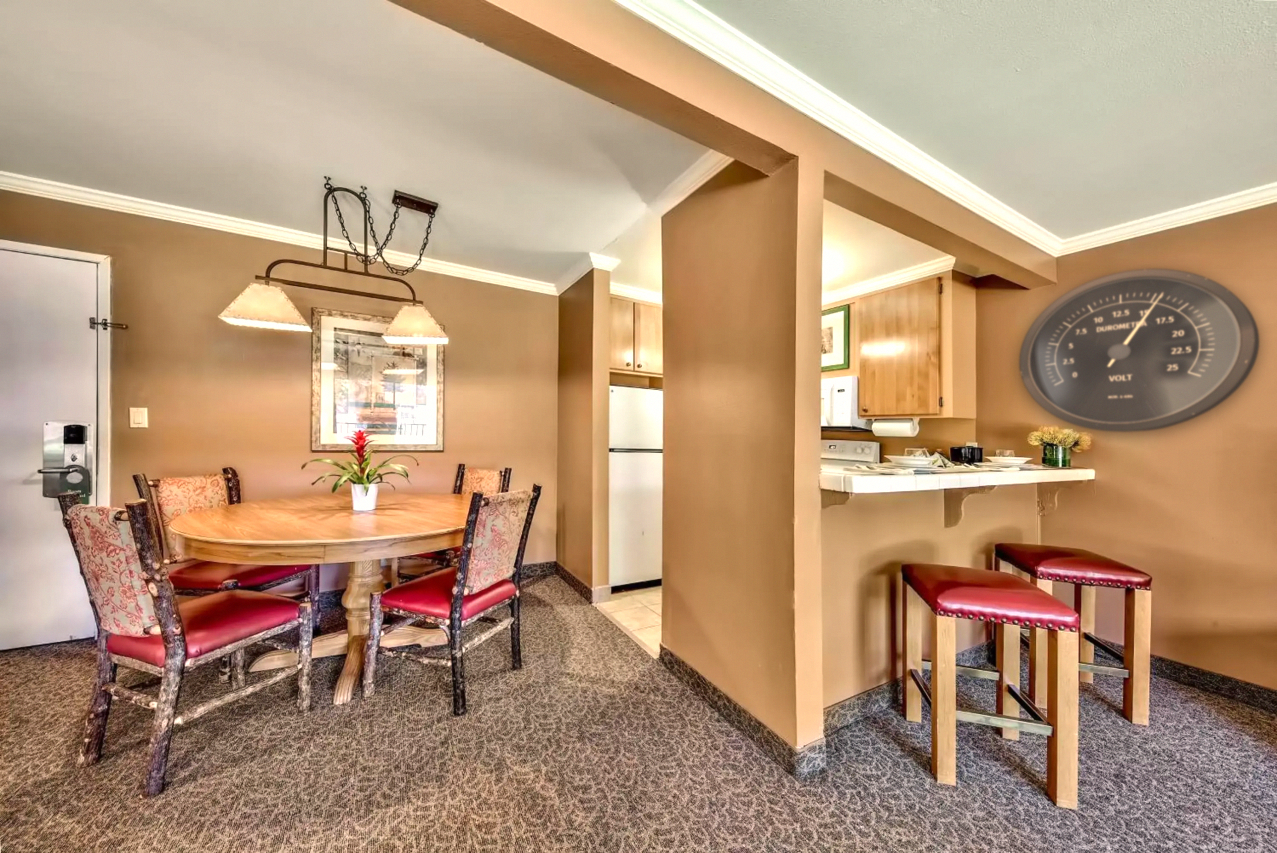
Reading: 15.5V
